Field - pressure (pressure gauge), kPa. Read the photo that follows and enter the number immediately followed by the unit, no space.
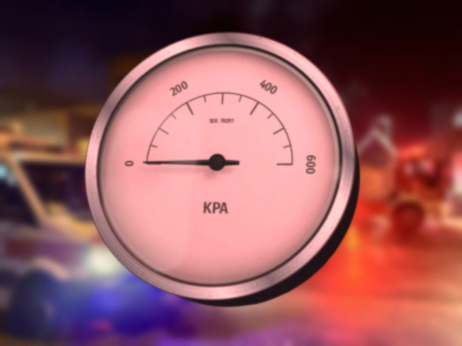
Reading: 0kPa
